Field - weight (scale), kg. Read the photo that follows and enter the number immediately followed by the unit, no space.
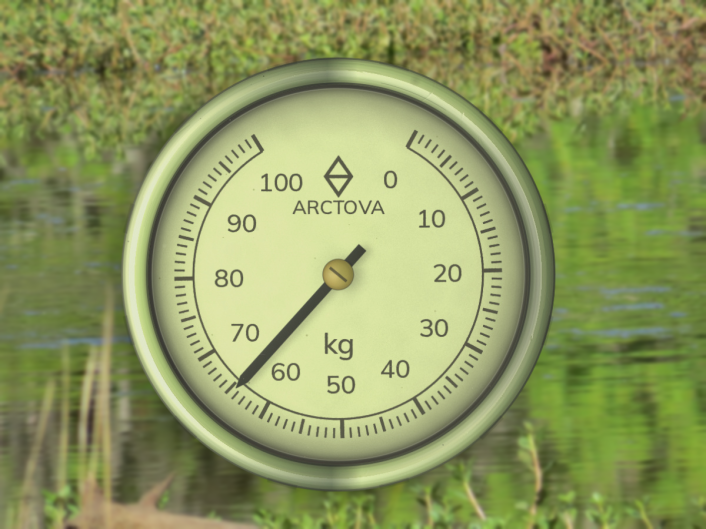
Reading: 64.5kg
